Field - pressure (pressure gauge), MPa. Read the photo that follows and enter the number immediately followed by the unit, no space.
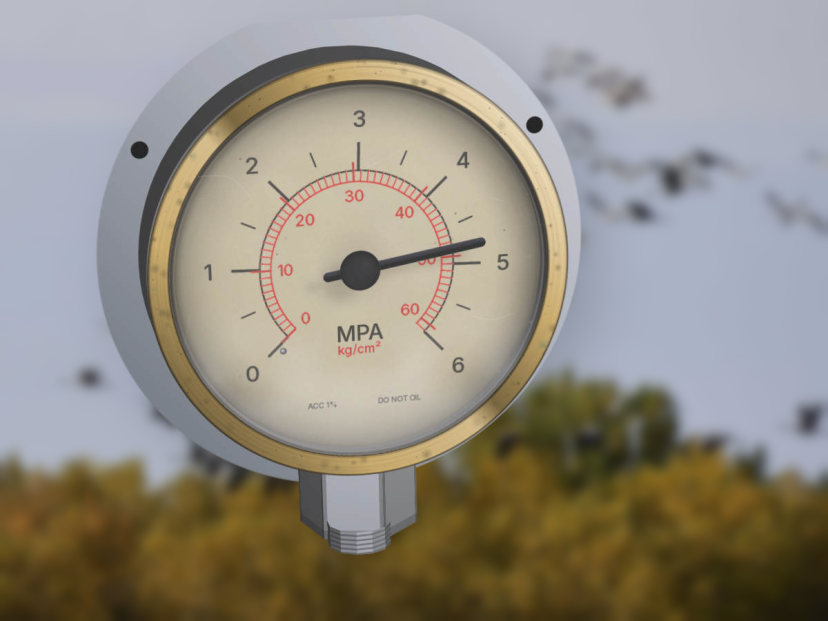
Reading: 4.75MPa
